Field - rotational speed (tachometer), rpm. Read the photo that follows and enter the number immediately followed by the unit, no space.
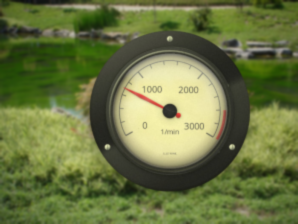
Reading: 700rpm
